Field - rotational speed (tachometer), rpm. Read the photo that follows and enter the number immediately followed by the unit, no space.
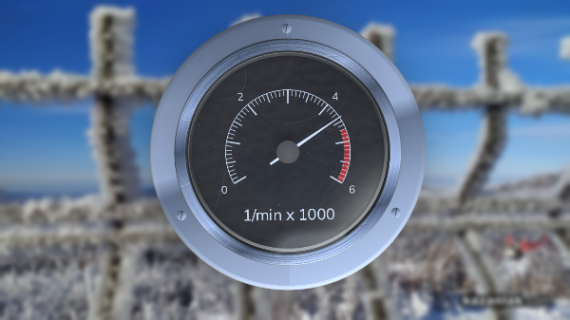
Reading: 4400rpm
